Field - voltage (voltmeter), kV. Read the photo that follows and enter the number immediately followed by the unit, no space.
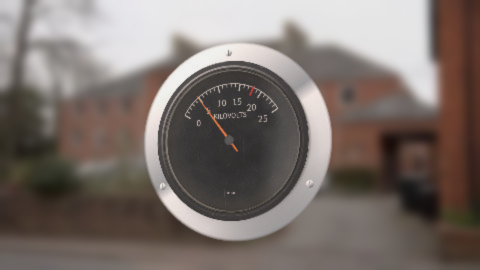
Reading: 5kV
